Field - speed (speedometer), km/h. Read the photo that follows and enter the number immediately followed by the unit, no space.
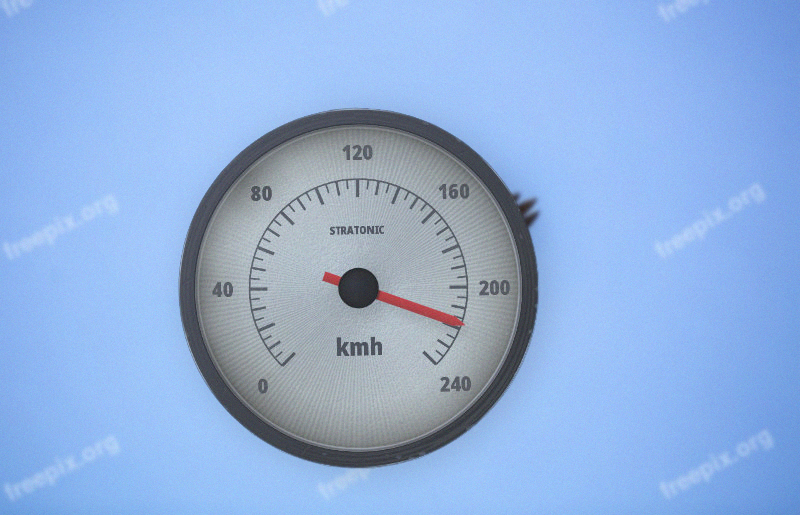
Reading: 217.5km/h
